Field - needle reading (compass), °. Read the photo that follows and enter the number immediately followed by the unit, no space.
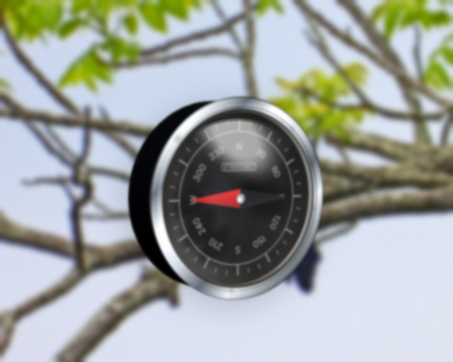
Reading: 270°
